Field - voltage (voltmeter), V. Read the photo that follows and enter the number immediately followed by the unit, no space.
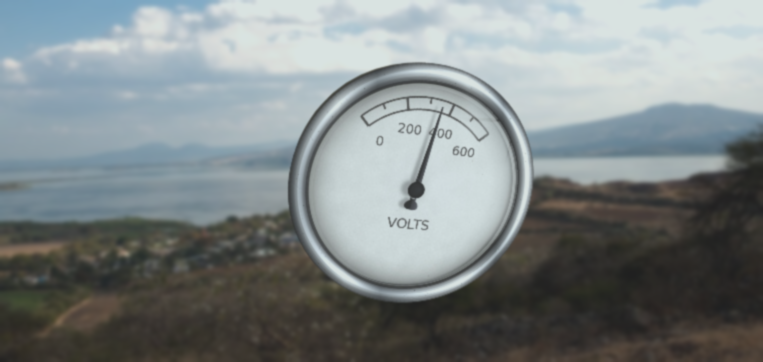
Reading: 350V
